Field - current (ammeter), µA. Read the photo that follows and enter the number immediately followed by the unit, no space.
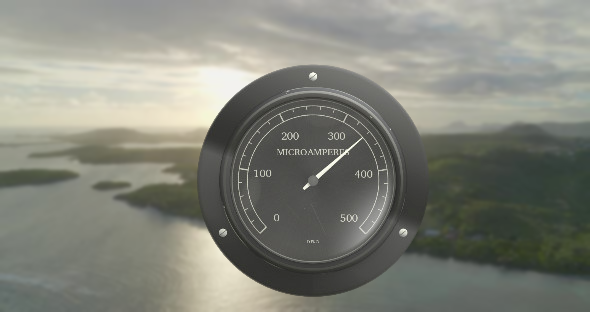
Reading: 340µA
